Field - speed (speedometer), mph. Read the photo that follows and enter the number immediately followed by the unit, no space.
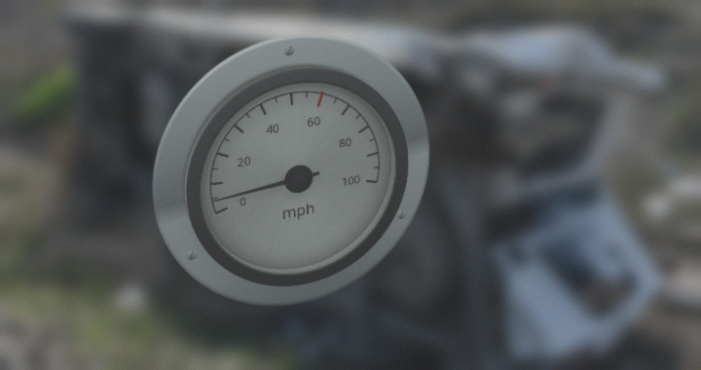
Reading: 5mph
